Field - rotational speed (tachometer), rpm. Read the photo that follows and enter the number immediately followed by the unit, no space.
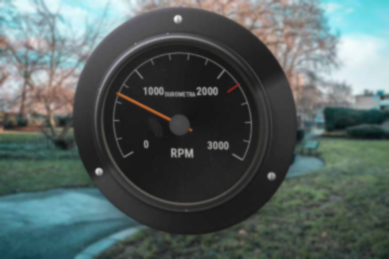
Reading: 700rpm
